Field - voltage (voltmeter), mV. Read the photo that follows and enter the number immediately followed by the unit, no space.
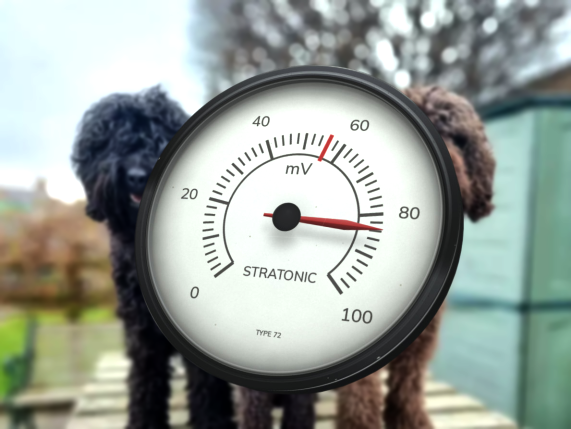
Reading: 84mV
